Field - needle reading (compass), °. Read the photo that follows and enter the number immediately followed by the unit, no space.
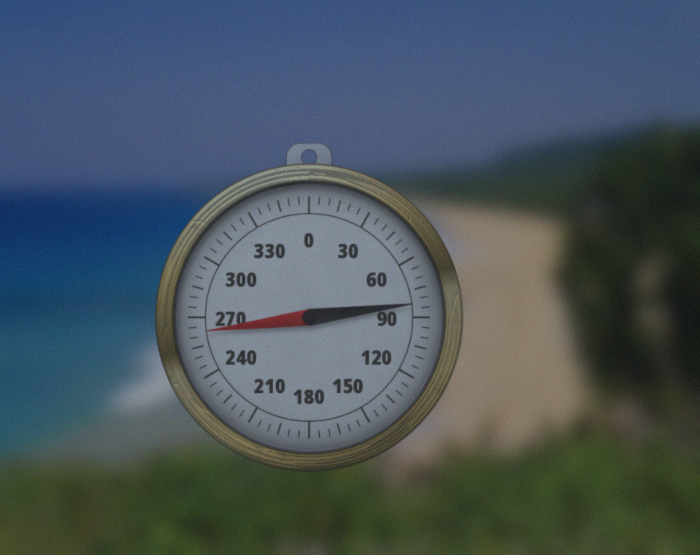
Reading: 262.5°
